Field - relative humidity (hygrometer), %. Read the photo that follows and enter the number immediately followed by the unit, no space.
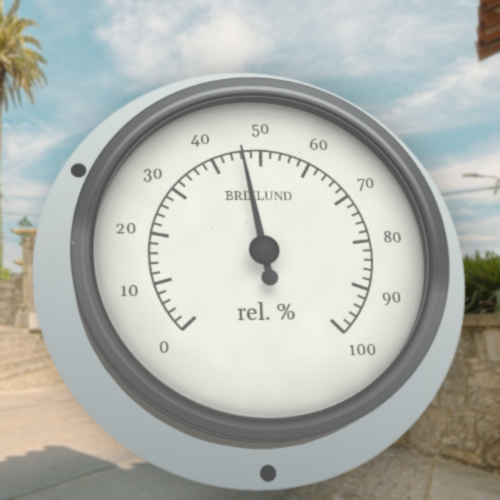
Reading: 46%
